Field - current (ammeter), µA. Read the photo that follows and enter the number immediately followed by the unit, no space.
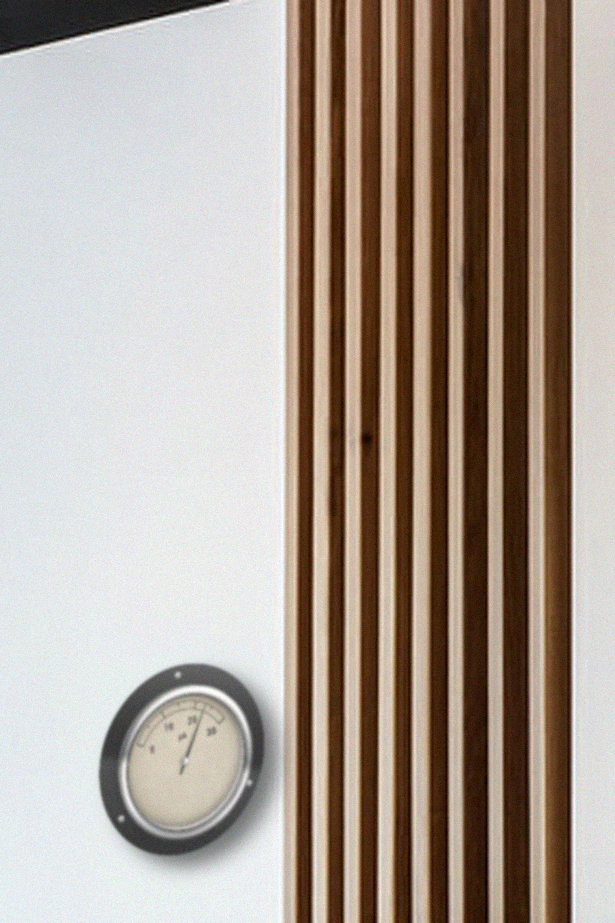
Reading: 22.5µA
